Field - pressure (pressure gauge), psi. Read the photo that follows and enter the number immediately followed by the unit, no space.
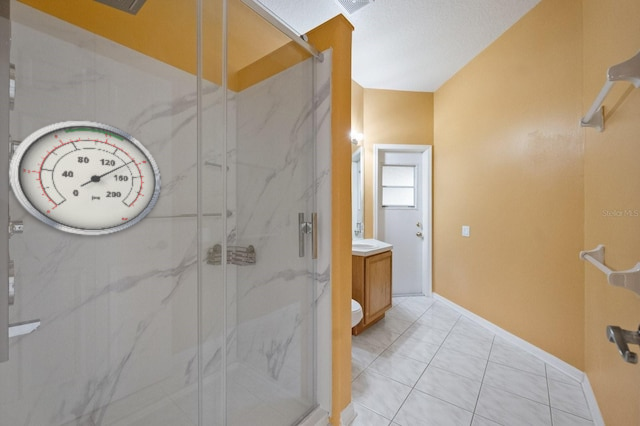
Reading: 140psi
